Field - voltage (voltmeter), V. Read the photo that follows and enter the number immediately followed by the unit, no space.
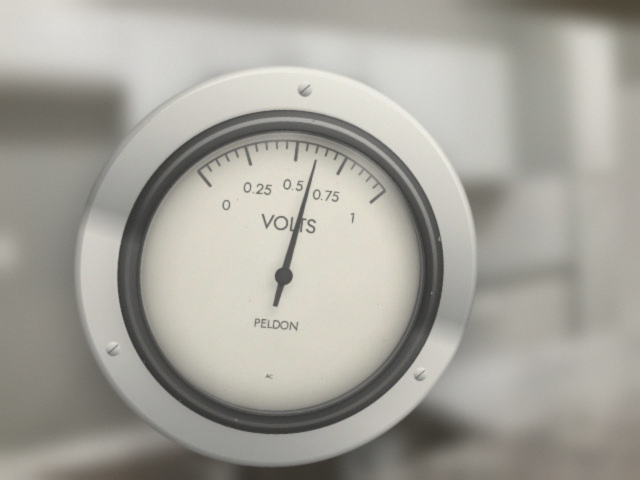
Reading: 0.6V
